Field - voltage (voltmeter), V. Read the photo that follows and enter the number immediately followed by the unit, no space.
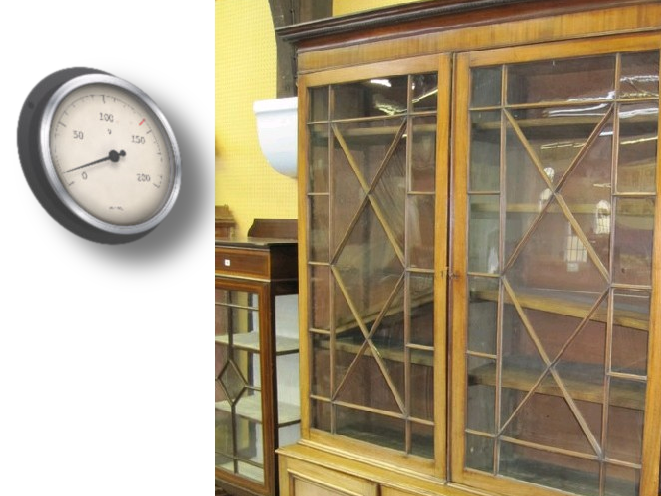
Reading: 10V
